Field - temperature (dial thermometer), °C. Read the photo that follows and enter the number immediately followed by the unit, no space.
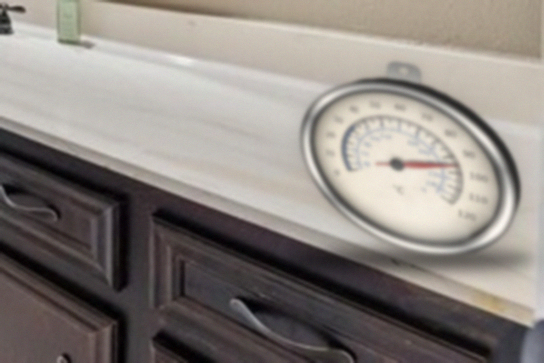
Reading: 95°C
